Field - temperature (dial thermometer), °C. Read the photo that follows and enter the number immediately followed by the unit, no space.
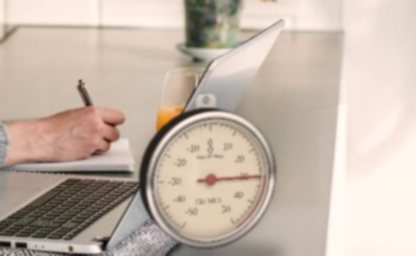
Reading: 30°C
